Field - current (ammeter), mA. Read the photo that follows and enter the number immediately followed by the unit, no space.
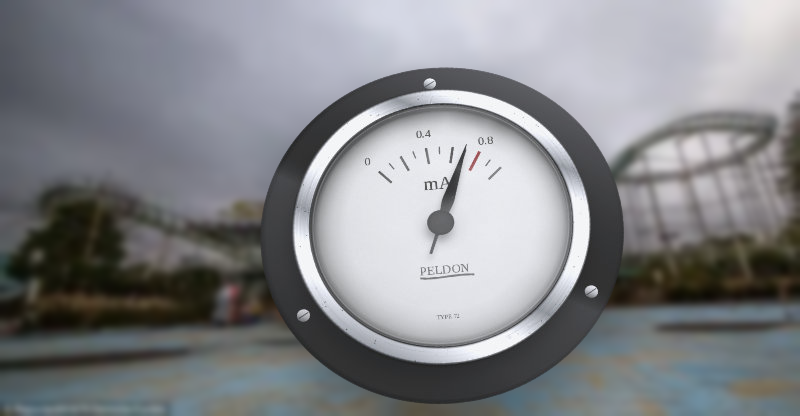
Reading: 0.7mA
